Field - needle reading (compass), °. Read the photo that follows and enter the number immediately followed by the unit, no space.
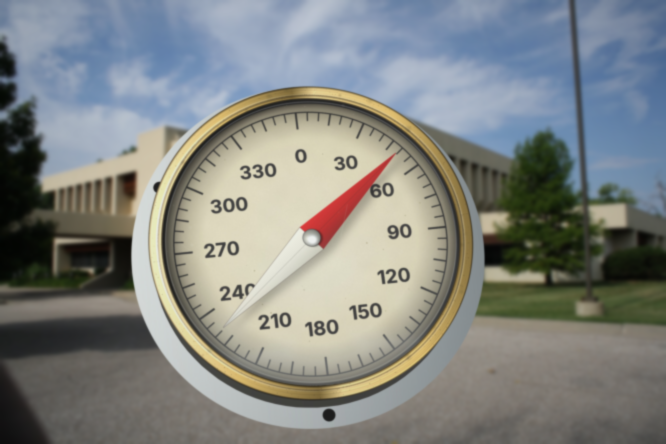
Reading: 50°
